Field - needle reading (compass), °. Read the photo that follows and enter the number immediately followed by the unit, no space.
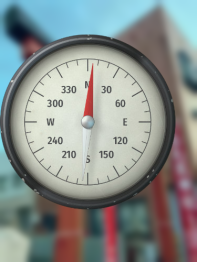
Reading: 5°
